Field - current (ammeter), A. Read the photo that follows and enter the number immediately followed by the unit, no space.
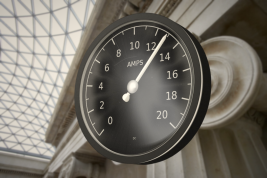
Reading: 13A
